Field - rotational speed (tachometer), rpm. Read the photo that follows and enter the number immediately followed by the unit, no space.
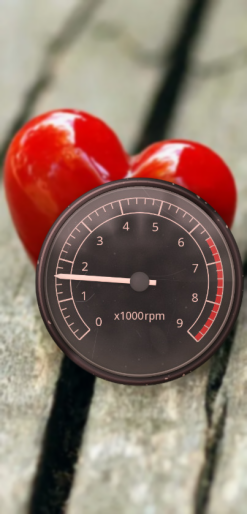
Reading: 1600rpm
